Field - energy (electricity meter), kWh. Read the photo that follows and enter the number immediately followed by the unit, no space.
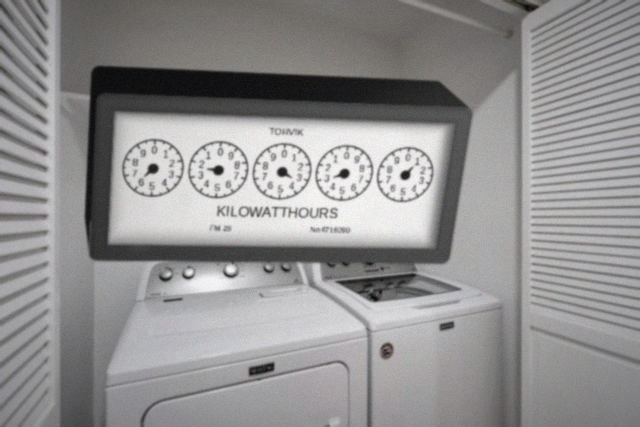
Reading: 62331kWh
